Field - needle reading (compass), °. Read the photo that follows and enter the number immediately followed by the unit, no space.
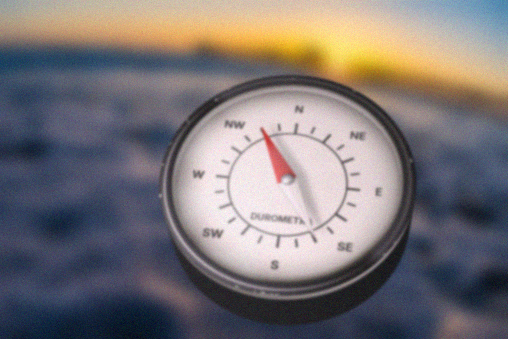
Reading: 330°
